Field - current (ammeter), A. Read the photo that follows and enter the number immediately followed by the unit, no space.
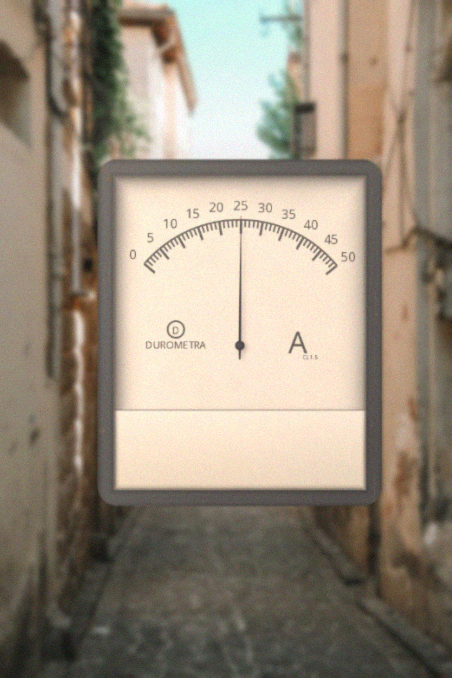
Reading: 25A
